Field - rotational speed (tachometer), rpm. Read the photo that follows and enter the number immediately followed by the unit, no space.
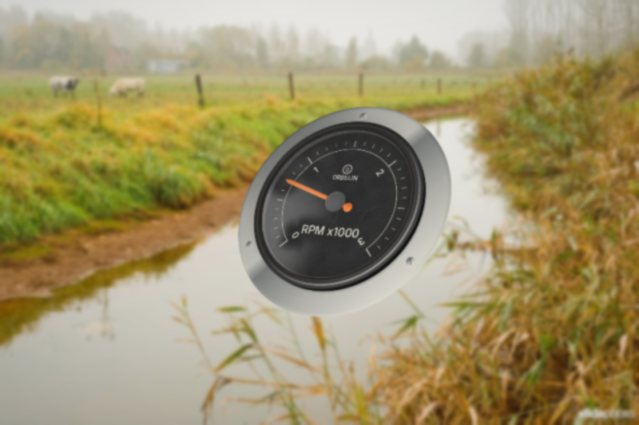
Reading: 700rpm
